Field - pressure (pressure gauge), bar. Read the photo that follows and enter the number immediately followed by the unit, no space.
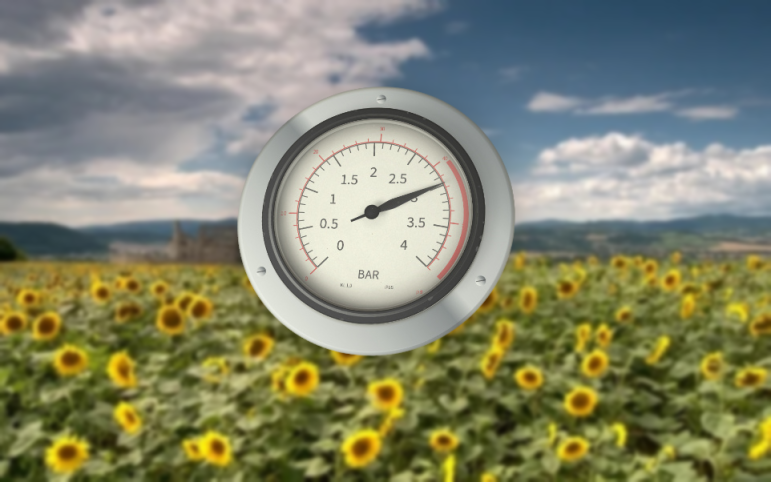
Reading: 3bar
